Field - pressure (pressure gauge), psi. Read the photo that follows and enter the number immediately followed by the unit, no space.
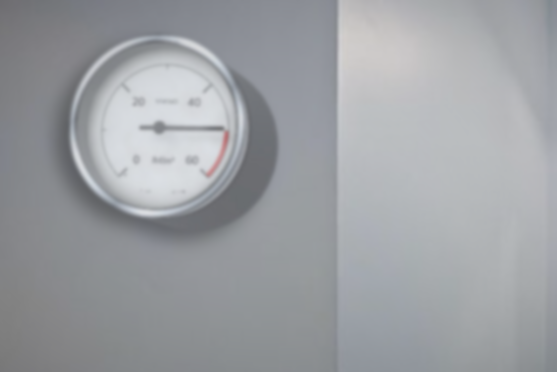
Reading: 50psi
